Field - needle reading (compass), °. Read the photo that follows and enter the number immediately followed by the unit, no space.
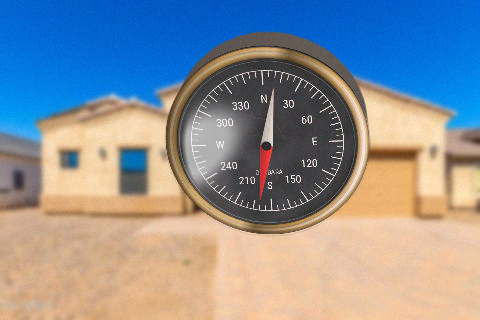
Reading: 190°
